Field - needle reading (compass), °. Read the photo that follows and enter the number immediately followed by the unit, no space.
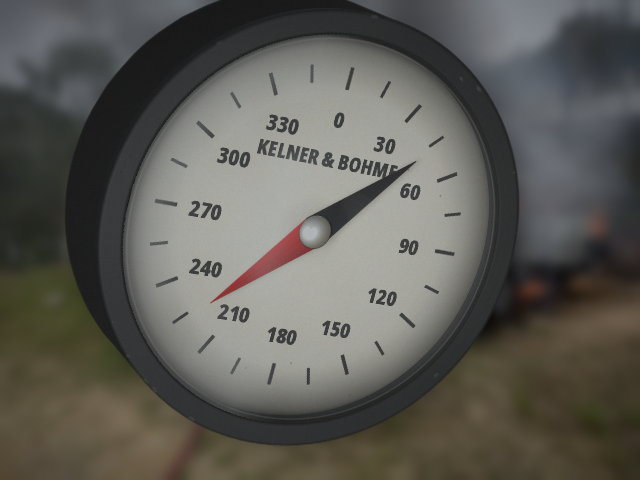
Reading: 225°
